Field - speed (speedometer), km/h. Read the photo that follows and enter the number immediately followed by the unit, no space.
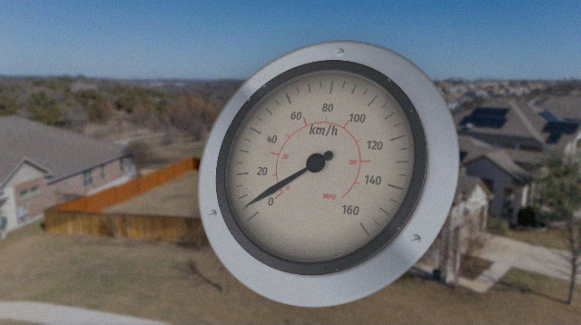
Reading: 5km/h
